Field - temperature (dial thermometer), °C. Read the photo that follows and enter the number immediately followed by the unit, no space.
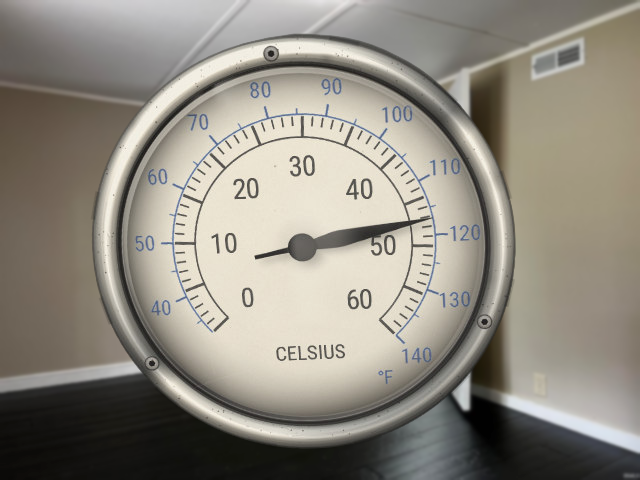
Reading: 47°C
